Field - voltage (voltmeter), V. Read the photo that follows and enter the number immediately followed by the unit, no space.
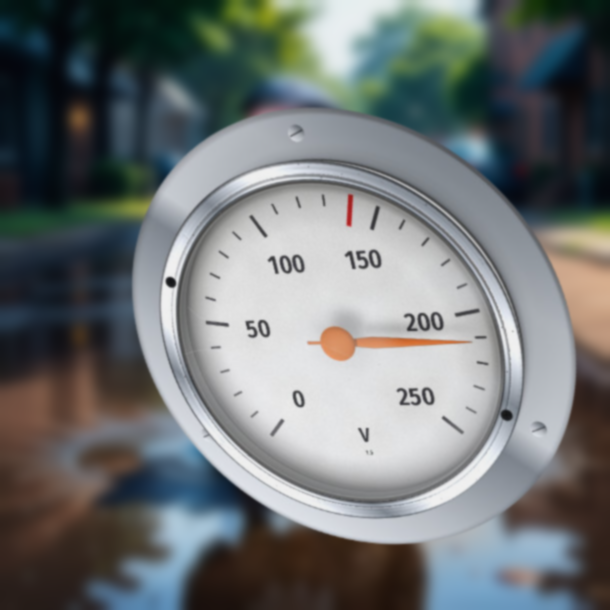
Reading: 210V
